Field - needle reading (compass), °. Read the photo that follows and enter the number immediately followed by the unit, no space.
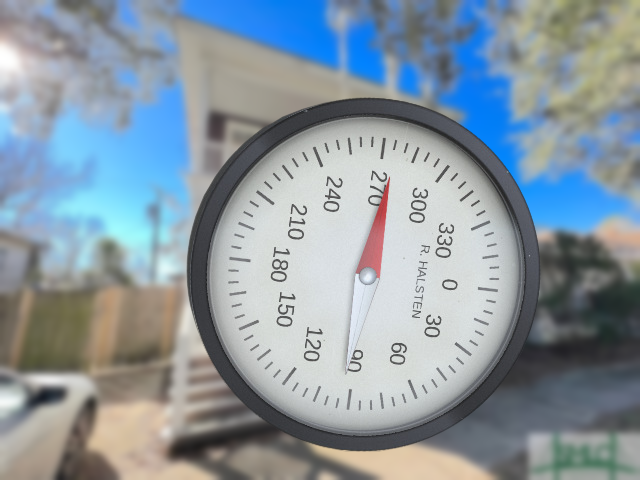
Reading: 275°
